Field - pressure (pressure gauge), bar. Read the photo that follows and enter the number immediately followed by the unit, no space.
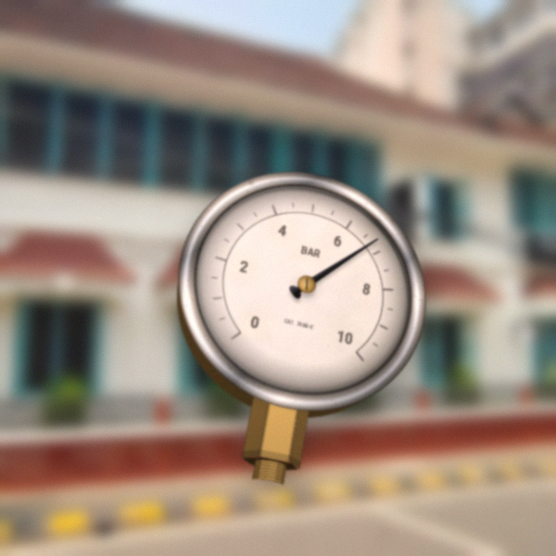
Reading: 6.75bar
